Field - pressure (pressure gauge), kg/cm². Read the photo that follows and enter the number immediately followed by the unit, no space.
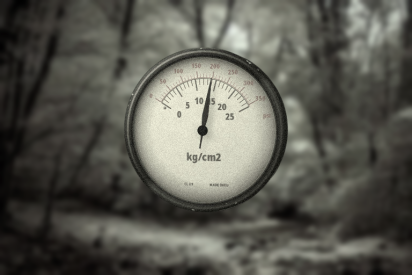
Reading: 14kg/cm²
